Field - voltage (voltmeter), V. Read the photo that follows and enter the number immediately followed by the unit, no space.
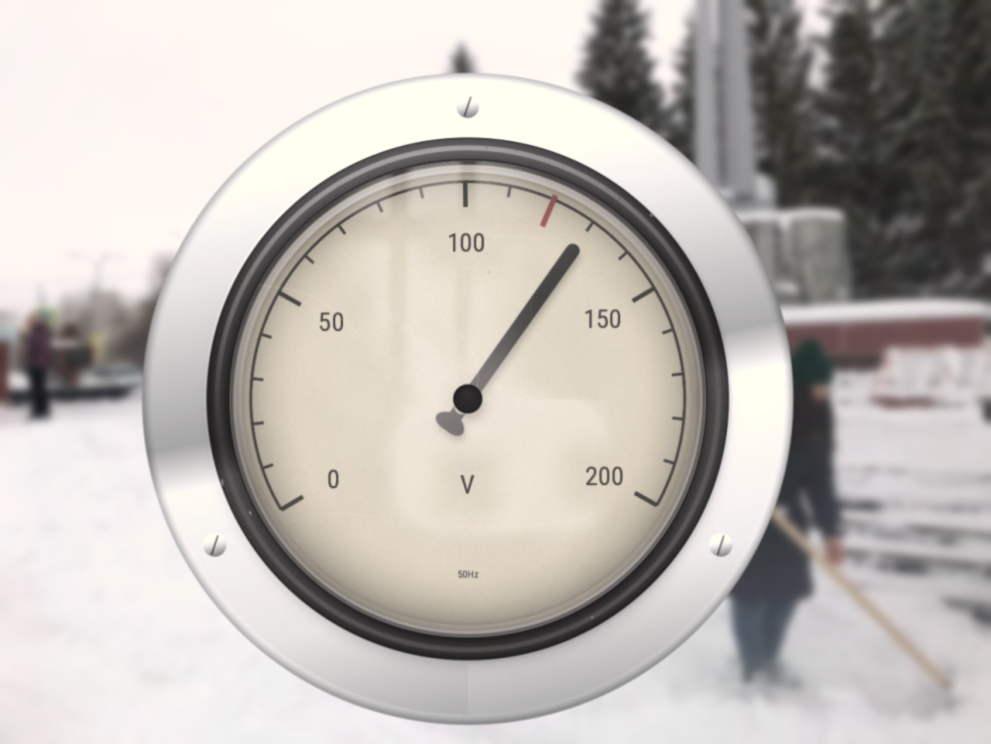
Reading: 130V
